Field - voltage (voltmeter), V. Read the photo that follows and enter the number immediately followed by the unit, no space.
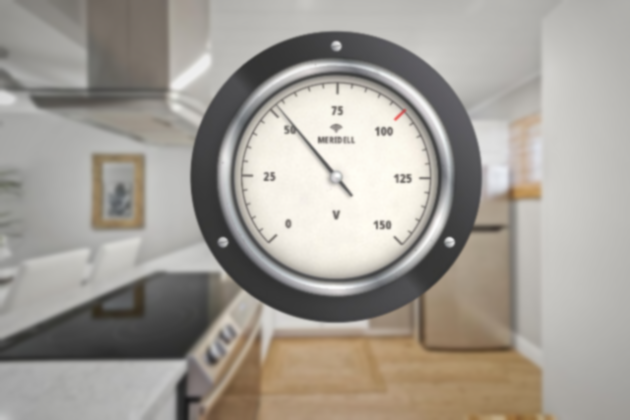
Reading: 52.5V
